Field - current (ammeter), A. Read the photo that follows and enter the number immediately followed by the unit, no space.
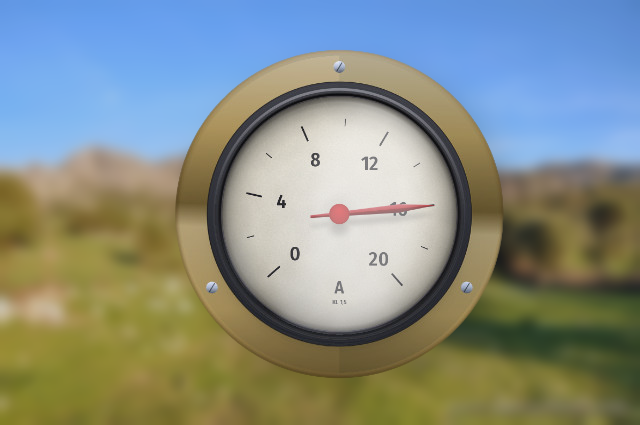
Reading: 16A
